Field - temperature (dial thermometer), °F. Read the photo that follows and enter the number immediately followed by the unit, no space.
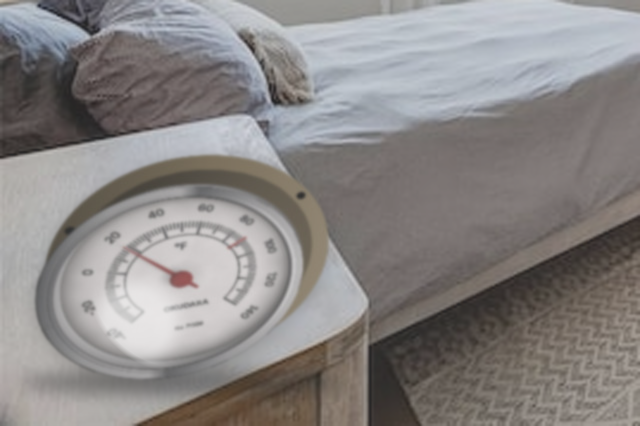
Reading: 20°F
